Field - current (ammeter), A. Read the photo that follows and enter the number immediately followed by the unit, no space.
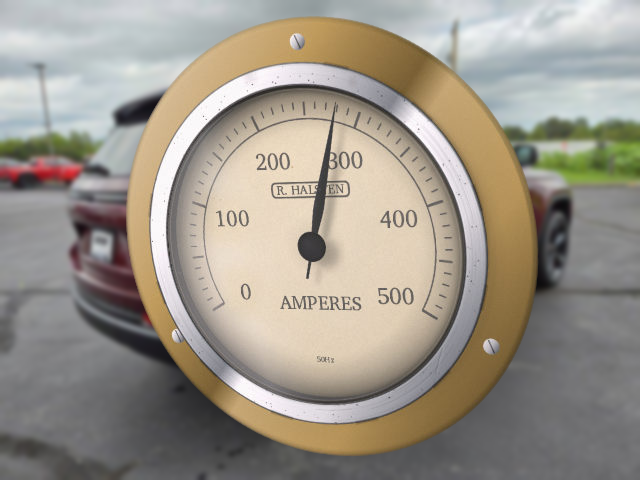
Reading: 280A
